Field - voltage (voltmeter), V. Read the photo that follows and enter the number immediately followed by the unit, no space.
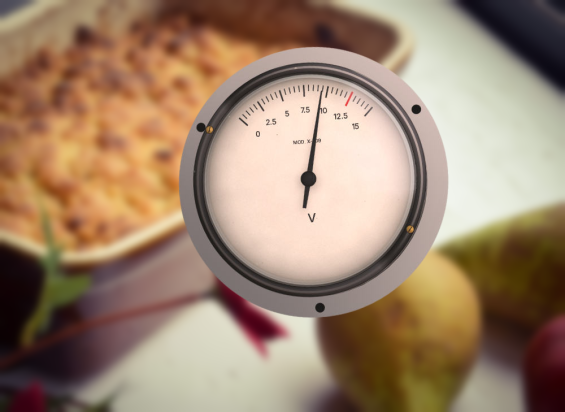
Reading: 9.5V
